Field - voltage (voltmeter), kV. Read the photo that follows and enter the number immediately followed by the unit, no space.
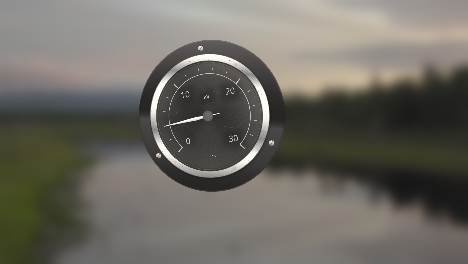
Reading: 4kV
